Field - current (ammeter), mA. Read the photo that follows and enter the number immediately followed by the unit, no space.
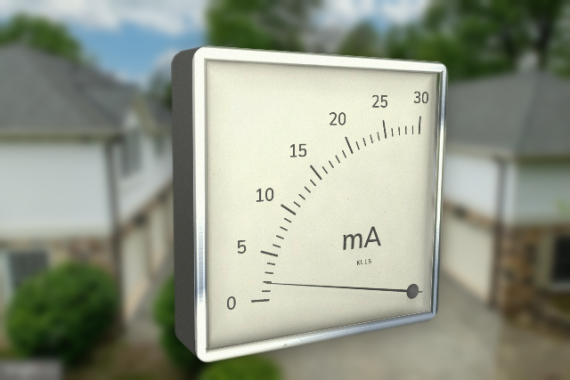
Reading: 2mA
